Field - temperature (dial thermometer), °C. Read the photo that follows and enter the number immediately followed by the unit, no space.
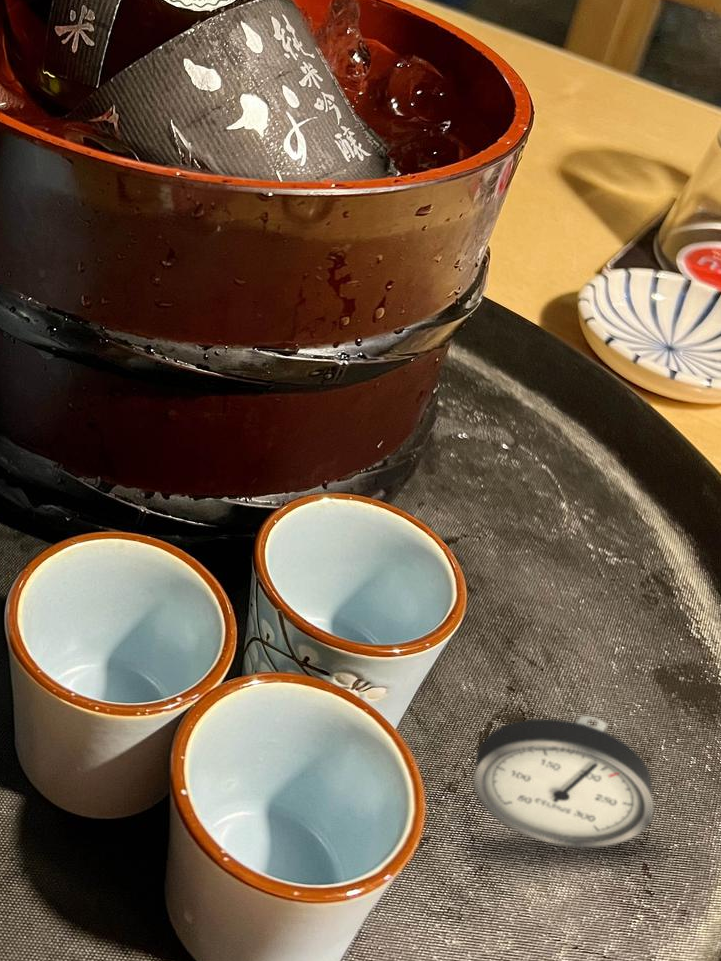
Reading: 190°C
